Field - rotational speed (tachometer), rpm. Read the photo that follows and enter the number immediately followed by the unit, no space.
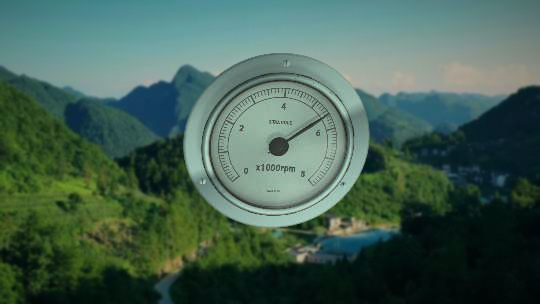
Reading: 5500rpm
